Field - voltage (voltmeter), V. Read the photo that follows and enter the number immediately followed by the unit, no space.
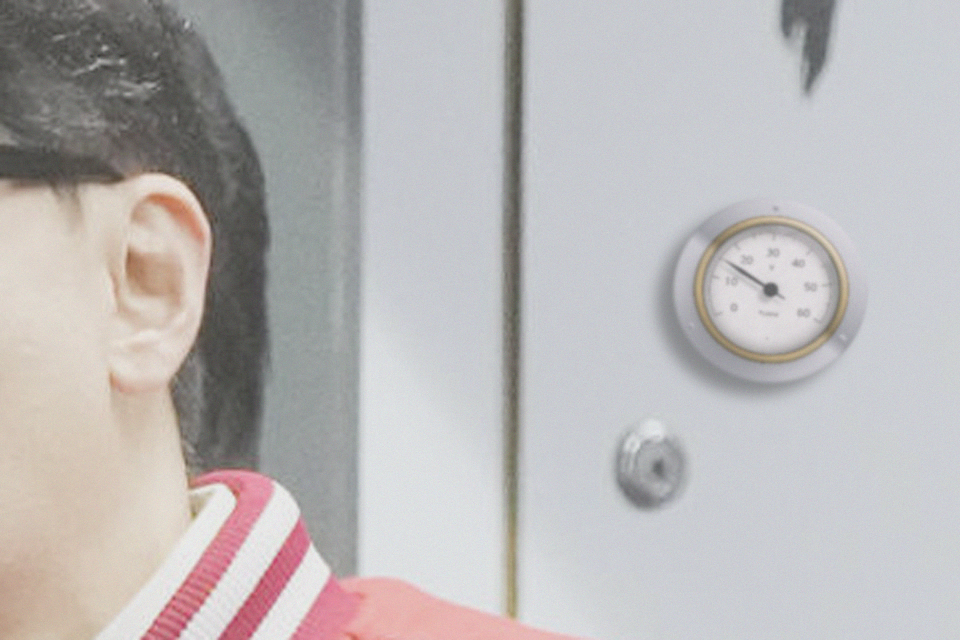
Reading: 15V
